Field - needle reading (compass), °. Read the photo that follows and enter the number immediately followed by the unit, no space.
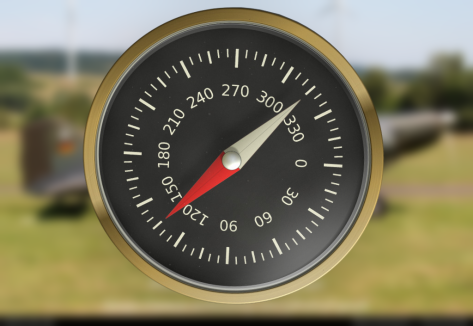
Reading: 135°
